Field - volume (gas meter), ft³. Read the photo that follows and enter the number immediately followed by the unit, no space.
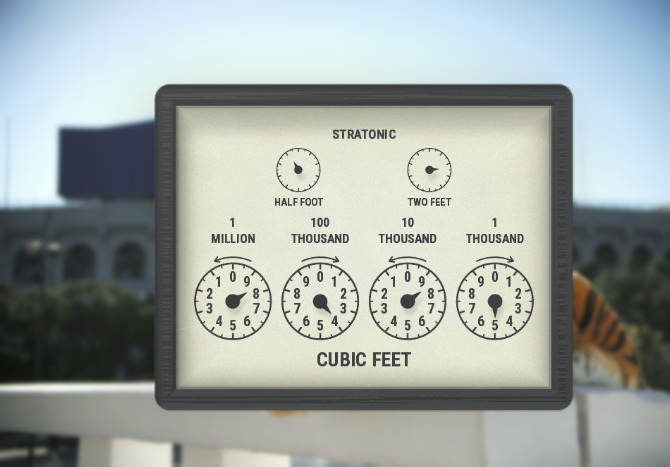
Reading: 838500ft³
